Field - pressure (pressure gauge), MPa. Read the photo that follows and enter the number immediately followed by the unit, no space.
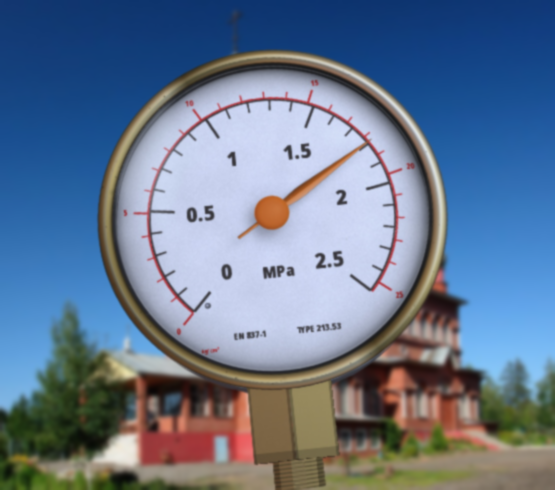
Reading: 1.8MPa
